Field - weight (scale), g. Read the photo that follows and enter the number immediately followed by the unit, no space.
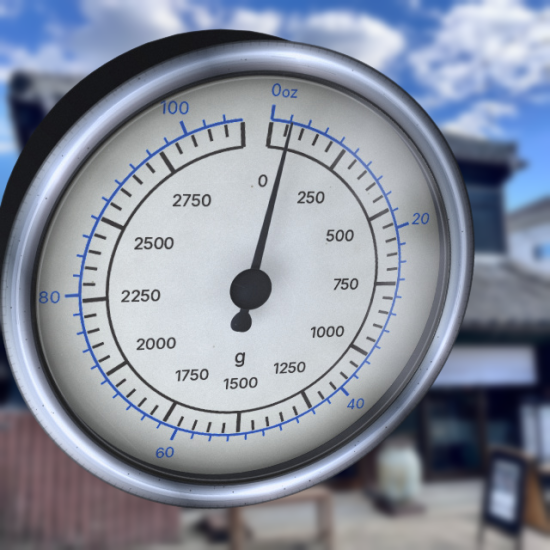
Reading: 50g
